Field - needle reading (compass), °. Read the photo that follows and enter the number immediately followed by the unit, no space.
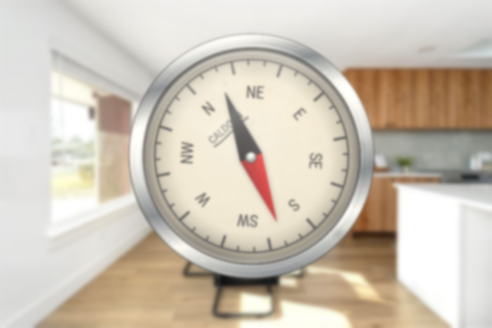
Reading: 200°
